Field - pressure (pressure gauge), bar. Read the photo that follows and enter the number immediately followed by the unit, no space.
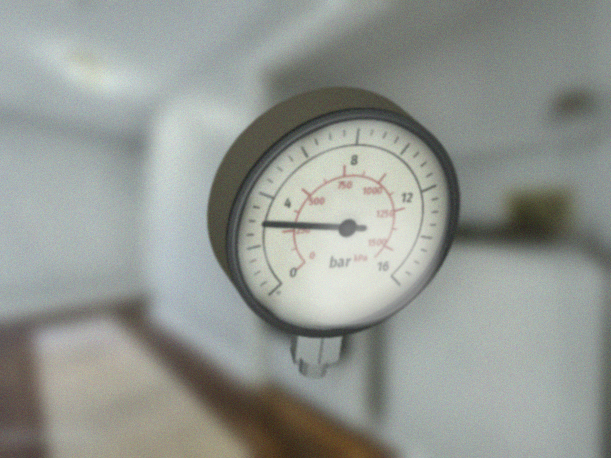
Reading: 3bar
